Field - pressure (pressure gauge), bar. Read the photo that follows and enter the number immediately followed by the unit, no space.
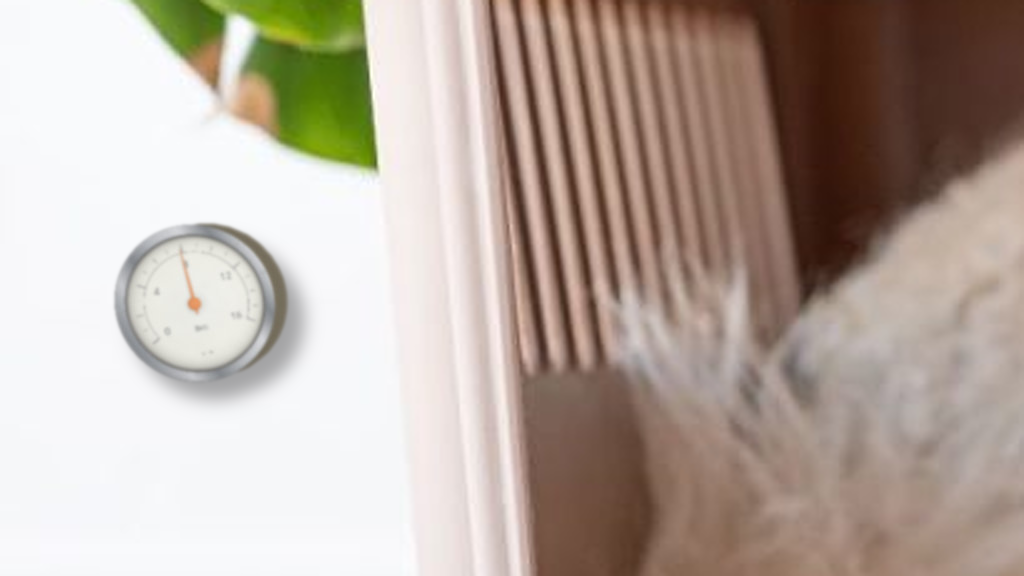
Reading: 8bar
